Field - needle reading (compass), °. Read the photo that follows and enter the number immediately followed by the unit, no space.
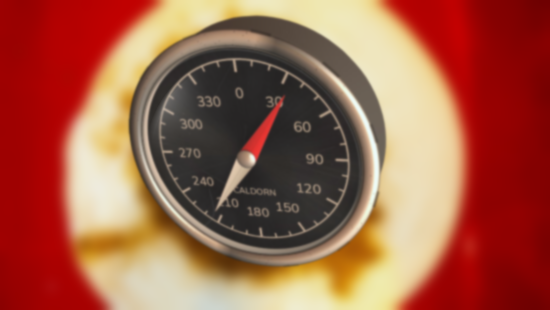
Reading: 35°
